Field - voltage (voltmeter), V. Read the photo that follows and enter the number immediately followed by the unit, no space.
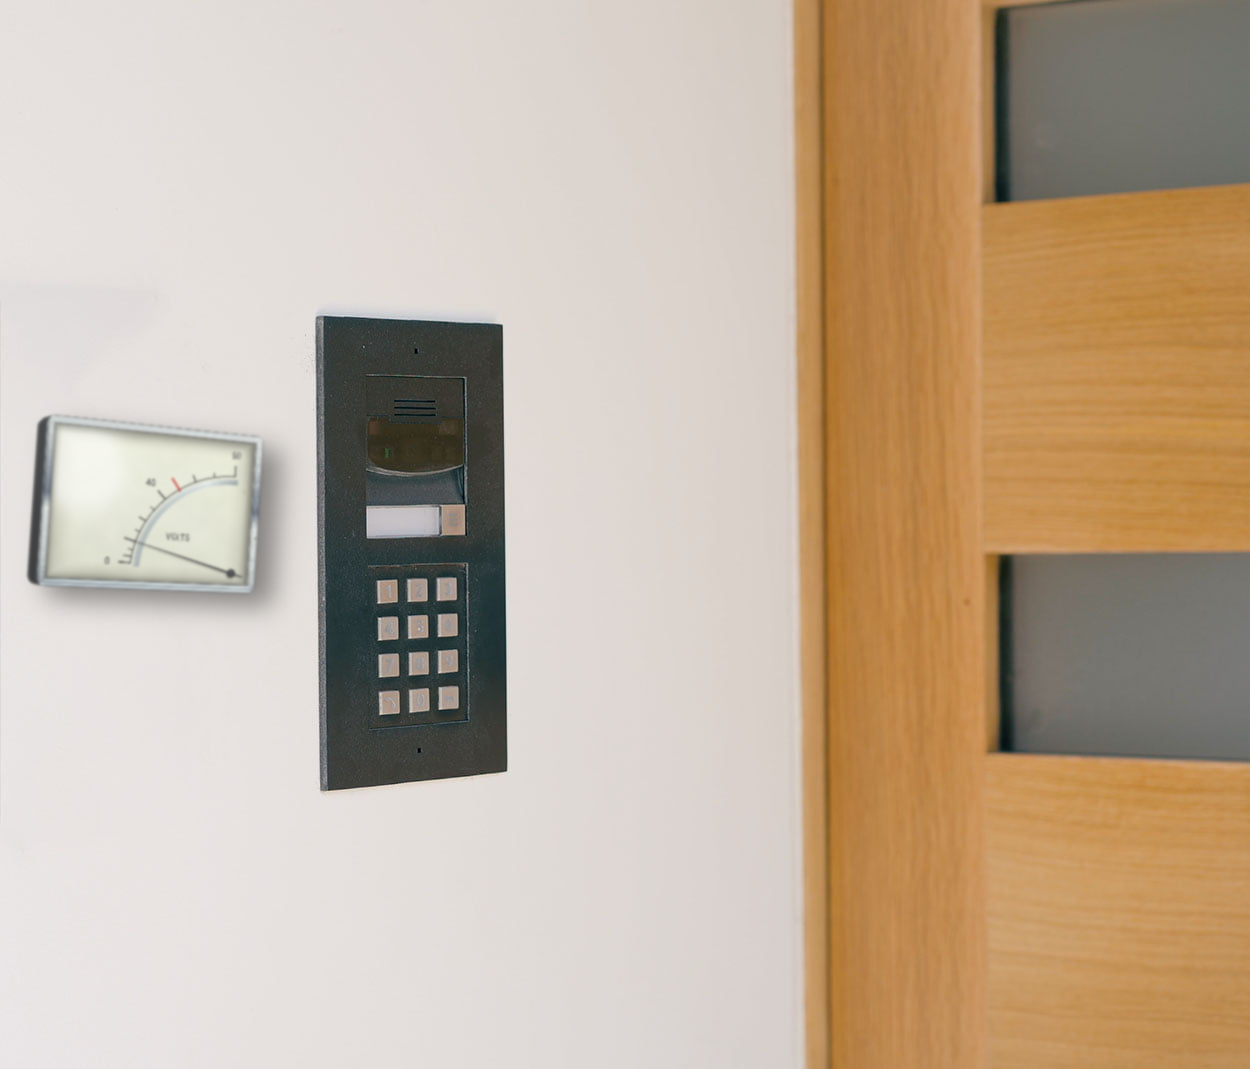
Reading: 20V
